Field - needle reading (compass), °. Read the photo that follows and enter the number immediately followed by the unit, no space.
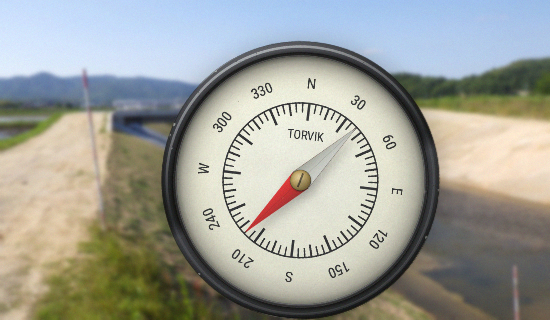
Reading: 220°
